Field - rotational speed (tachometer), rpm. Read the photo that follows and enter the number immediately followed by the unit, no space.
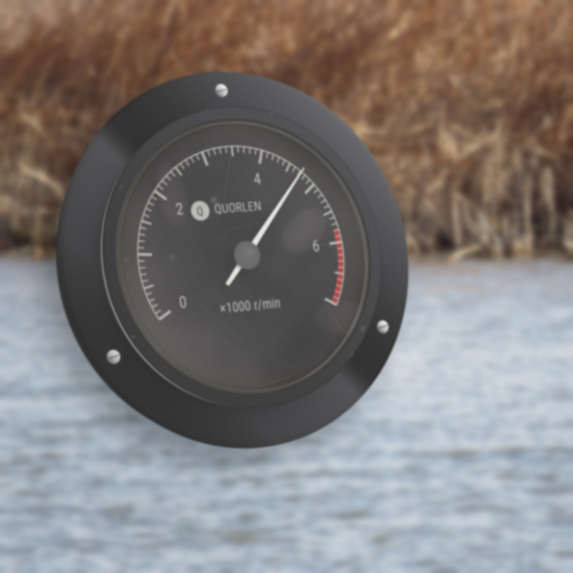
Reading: 4700rpm
